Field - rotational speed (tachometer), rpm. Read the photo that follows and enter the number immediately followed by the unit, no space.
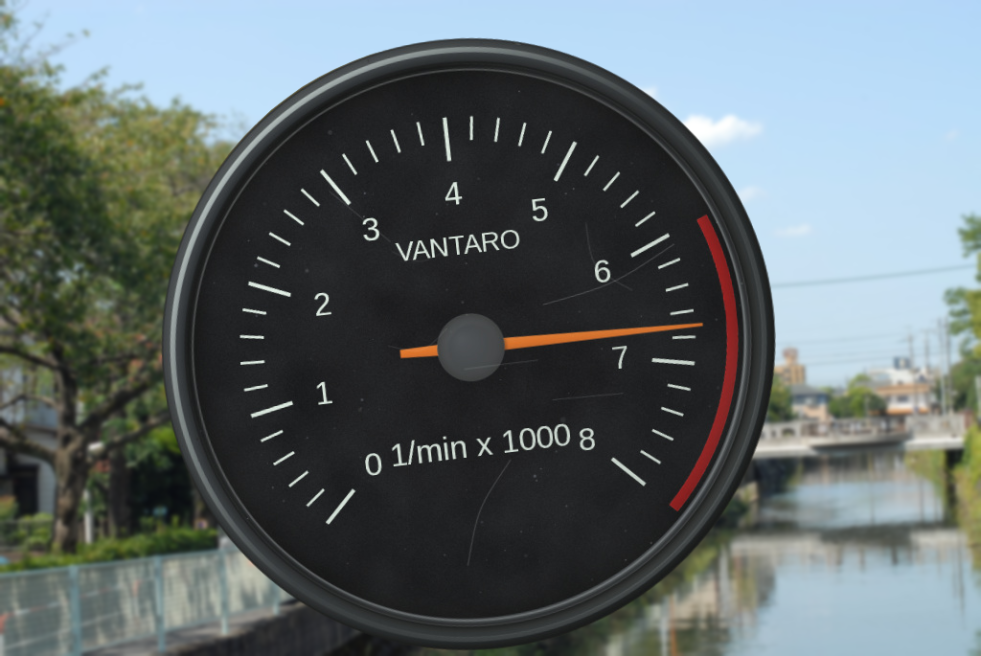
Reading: 6700rpm
